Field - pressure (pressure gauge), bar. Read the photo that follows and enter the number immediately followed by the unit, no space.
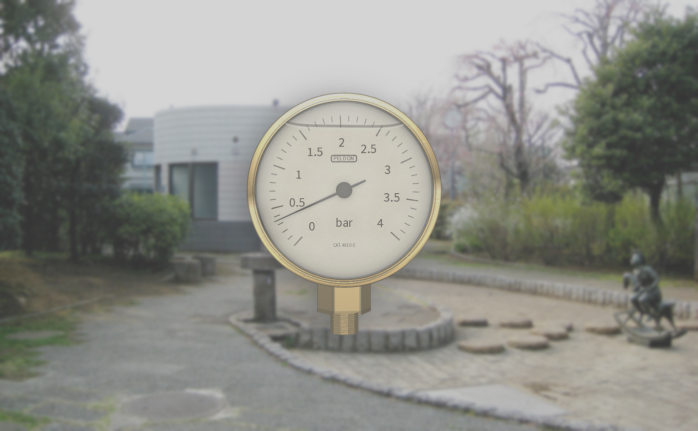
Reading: 0.35bar
